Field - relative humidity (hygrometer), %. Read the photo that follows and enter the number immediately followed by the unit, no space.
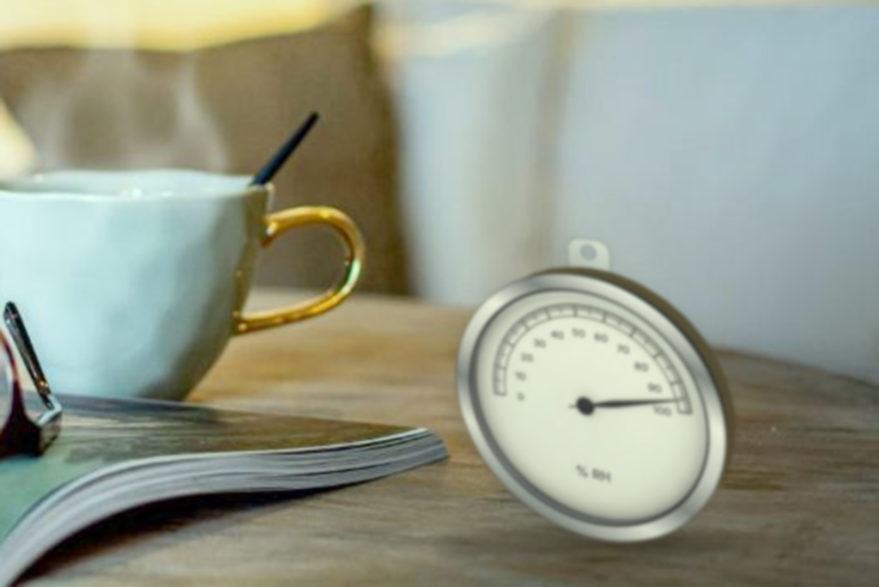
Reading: 95%
